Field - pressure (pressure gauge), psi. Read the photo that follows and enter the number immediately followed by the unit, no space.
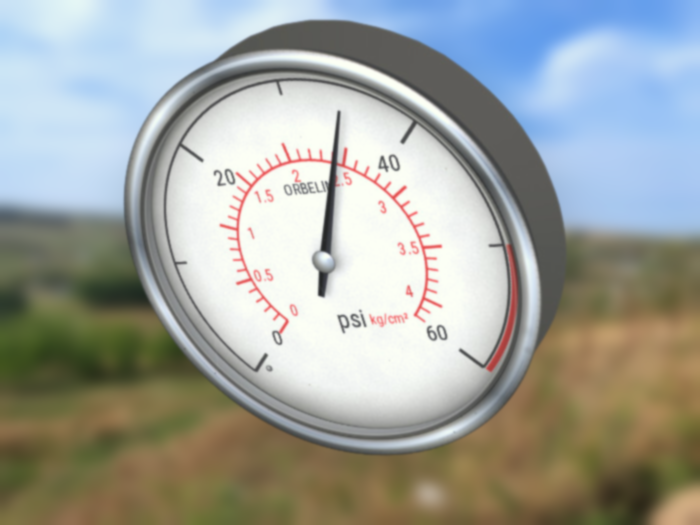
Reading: 35psi
